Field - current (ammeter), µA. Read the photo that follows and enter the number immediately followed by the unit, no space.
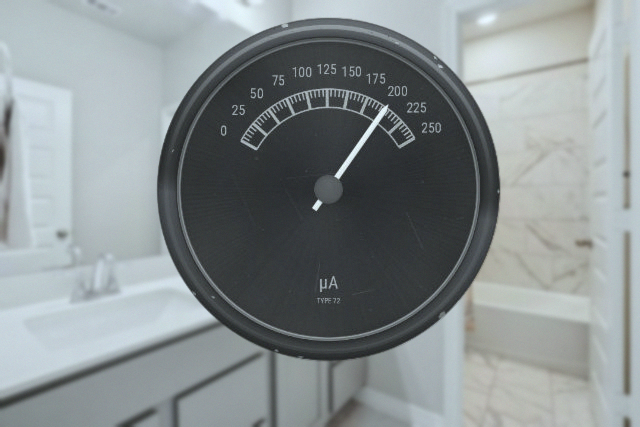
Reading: 200µA
